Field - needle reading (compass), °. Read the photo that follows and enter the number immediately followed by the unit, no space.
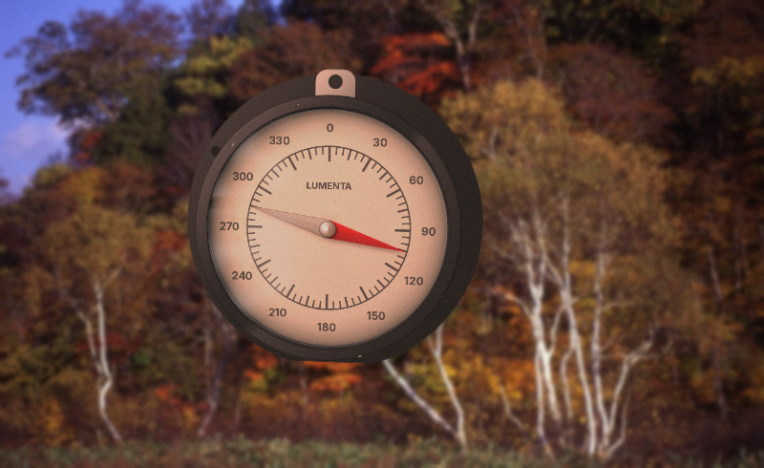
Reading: 105°
